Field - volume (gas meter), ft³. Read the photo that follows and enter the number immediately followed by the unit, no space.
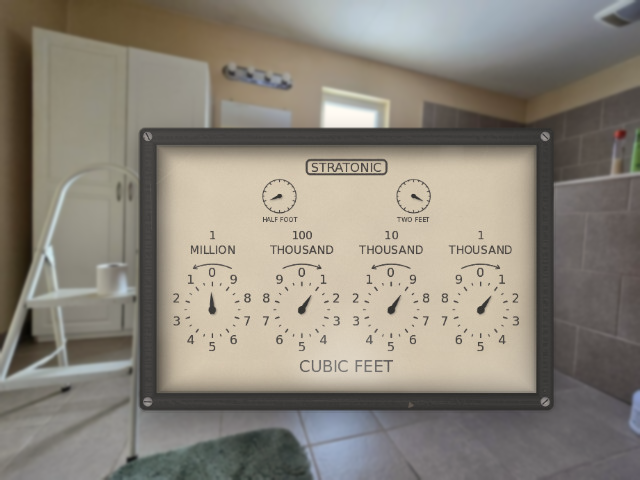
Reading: 9100ft³
